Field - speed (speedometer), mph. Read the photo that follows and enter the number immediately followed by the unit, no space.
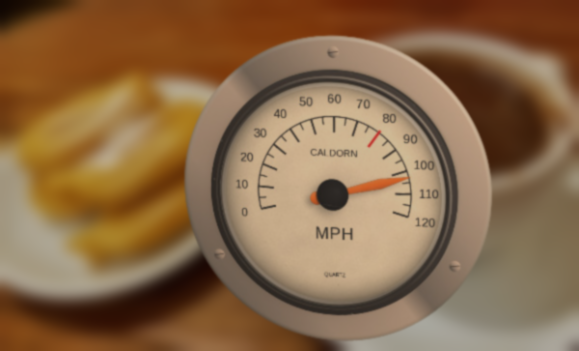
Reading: 102.5mph
